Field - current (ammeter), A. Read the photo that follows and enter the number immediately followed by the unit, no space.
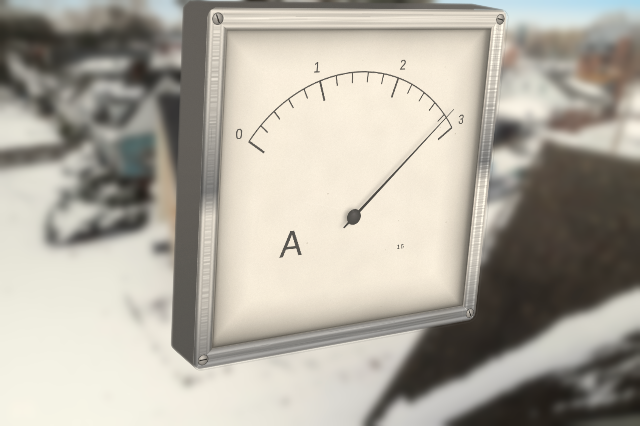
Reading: 2.8A
